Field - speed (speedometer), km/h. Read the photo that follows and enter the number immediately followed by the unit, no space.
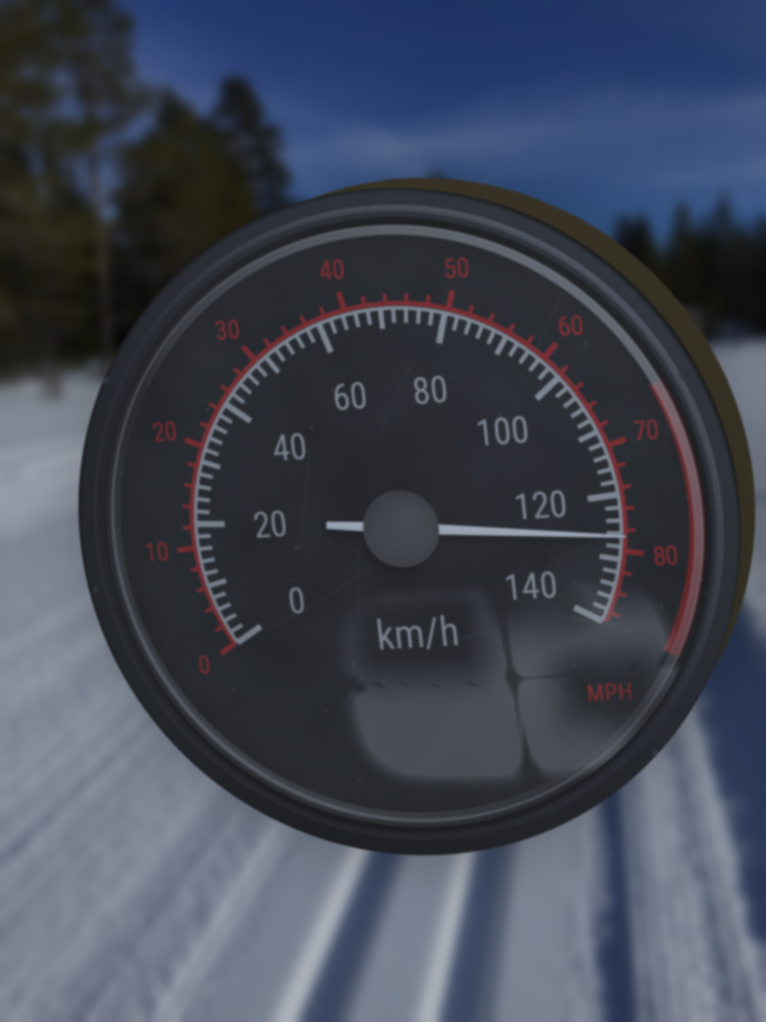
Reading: 126km/h
